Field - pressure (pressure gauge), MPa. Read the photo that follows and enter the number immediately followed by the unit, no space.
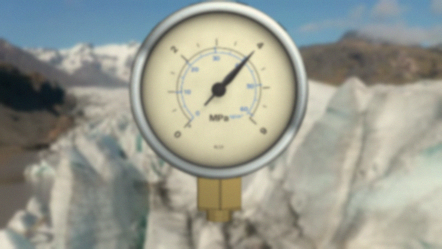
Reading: 4MPa
